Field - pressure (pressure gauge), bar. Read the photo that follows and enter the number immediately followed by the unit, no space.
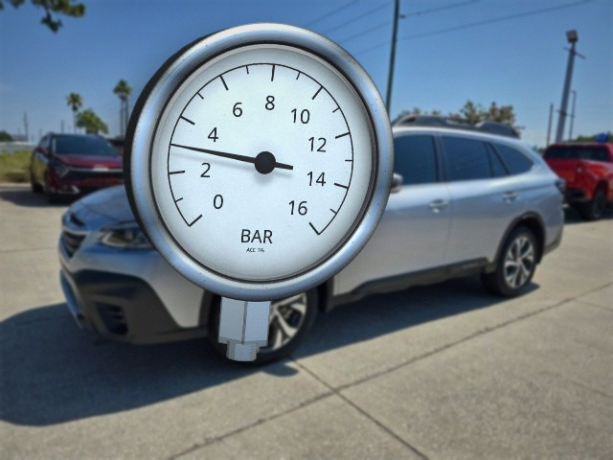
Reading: 3bar
